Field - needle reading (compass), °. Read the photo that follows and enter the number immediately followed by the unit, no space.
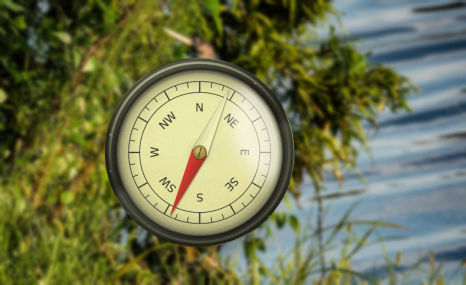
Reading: 205°
